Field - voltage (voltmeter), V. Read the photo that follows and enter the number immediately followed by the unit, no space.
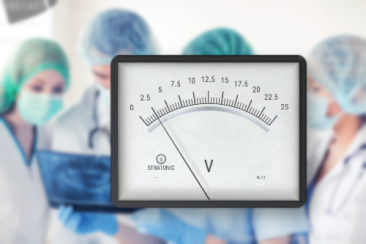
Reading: 2.5V
